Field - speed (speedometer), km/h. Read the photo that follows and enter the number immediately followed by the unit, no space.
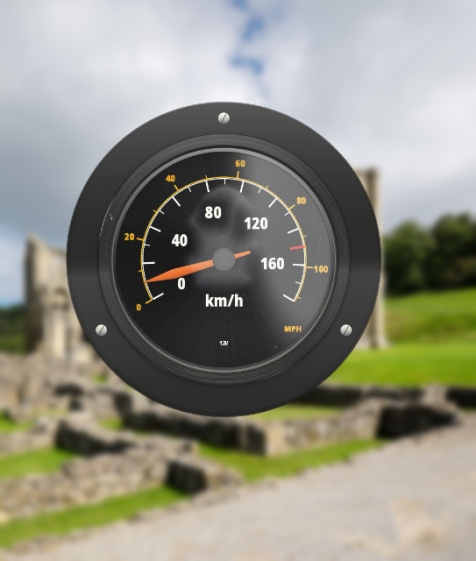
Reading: 10km/h
